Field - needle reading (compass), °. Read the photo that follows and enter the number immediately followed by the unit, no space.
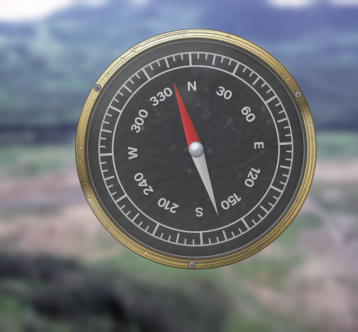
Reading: 345°
